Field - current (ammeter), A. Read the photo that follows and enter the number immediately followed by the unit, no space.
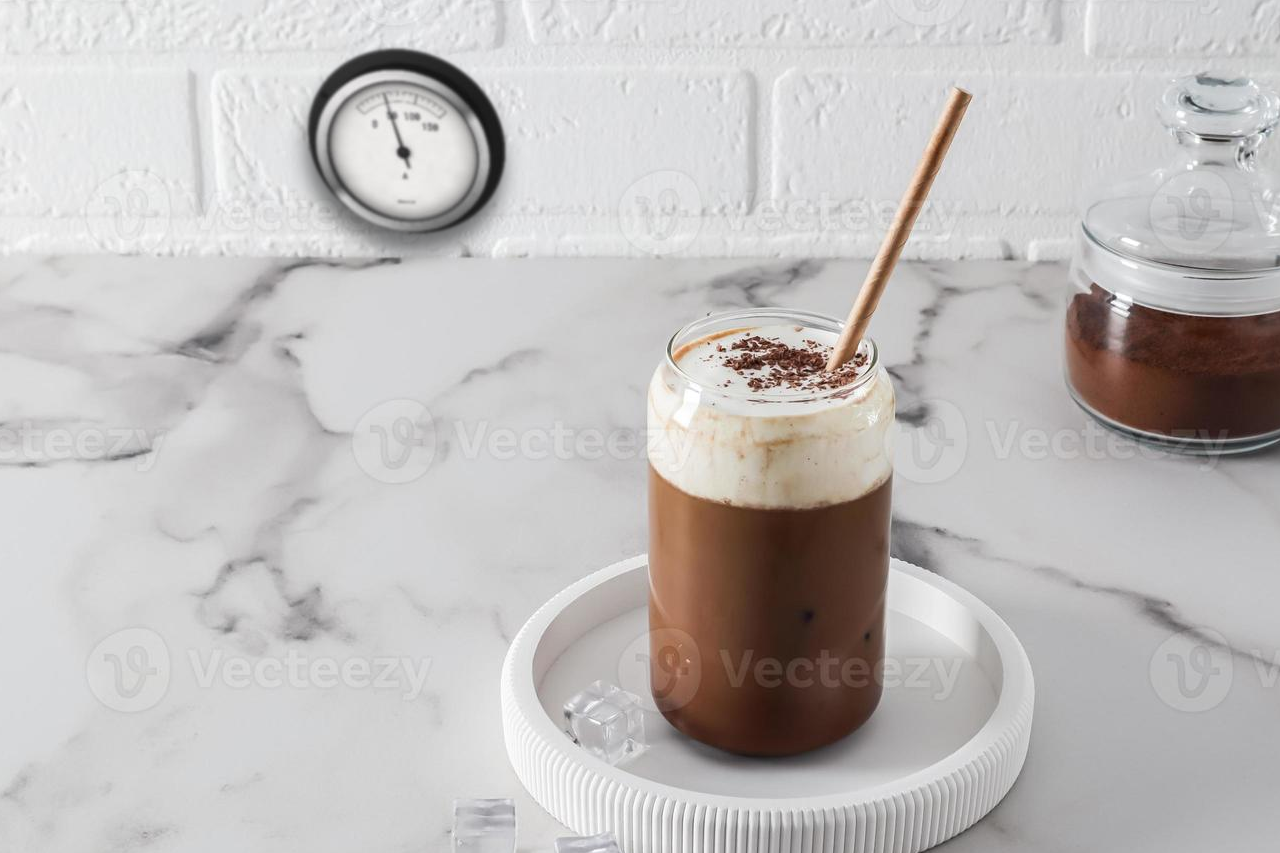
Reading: 50A
